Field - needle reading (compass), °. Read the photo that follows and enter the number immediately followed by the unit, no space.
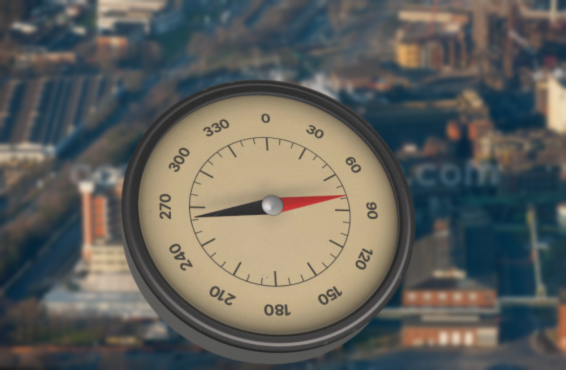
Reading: 80°
